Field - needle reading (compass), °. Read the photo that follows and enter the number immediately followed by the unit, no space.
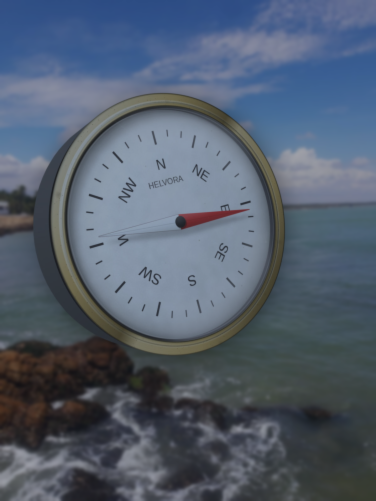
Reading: 95°
